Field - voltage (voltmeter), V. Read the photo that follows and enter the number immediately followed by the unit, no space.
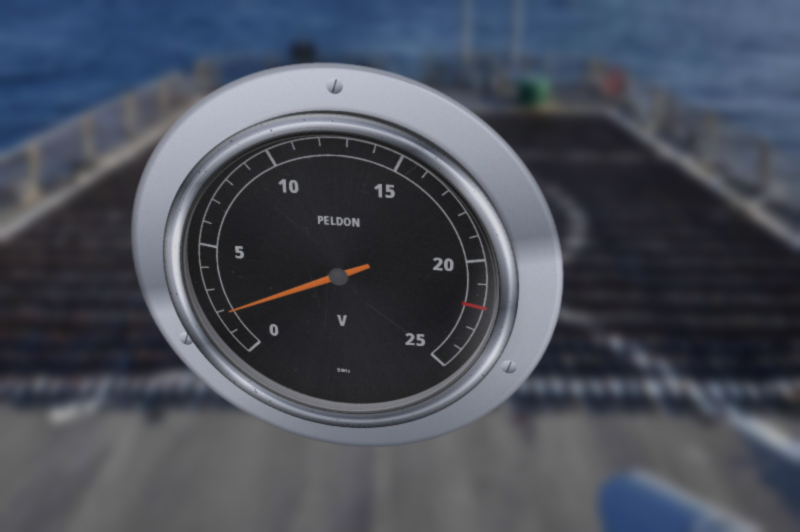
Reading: 2V
